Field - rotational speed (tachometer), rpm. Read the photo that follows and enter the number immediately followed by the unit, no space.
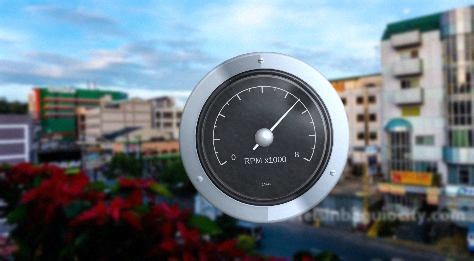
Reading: 5500rpm
